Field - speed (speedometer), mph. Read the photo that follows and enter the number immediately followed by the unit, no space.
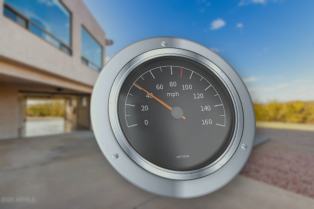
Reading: 40mph
